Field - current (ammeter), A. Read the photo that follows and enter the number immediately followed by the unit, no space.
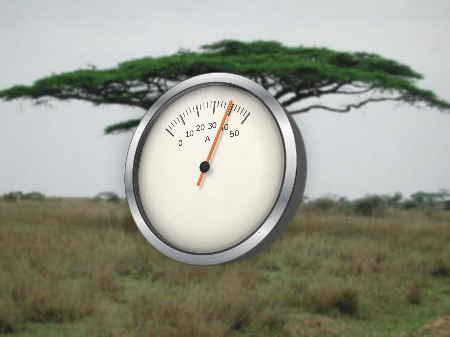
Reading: 40A
